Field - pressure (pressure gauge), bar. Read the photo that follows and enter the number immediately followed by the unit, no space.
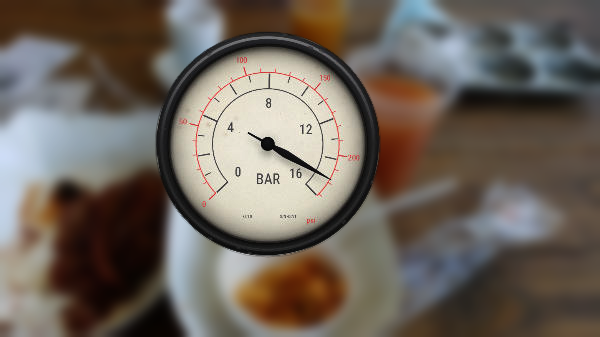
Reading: 15bar
